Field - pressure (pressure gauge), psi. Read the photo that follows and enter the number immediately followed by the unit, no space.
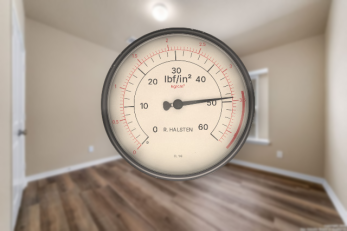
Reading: 49psi
